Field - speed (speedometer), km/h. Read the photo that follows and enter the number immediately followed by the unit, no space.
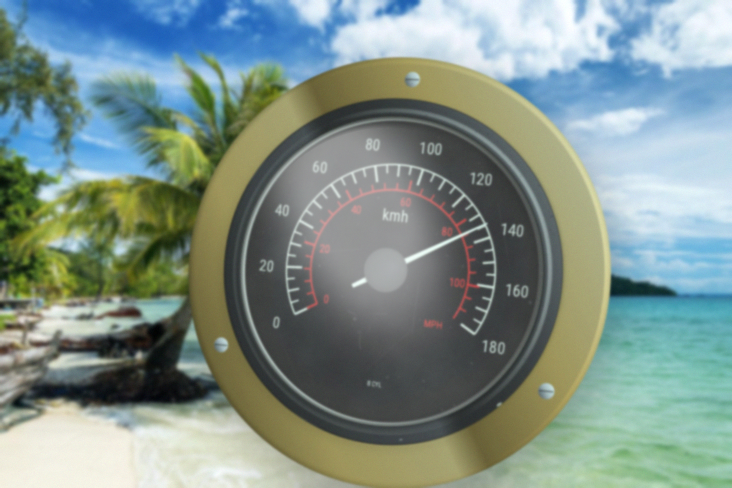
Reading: 135km/h
